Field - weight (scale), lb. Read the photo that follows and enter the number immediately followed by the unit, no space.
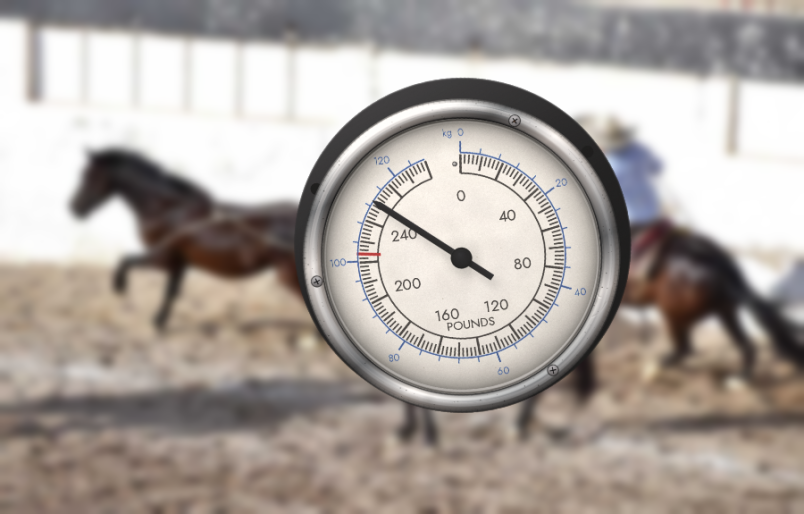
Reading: 250lb
